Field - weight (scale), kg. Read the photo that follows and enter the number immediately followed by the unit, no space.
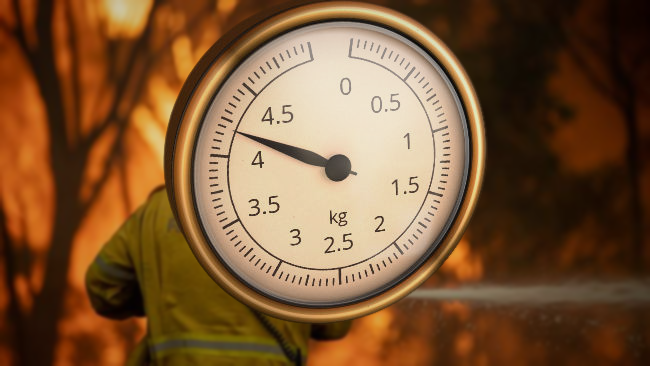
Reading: 4.2kg
